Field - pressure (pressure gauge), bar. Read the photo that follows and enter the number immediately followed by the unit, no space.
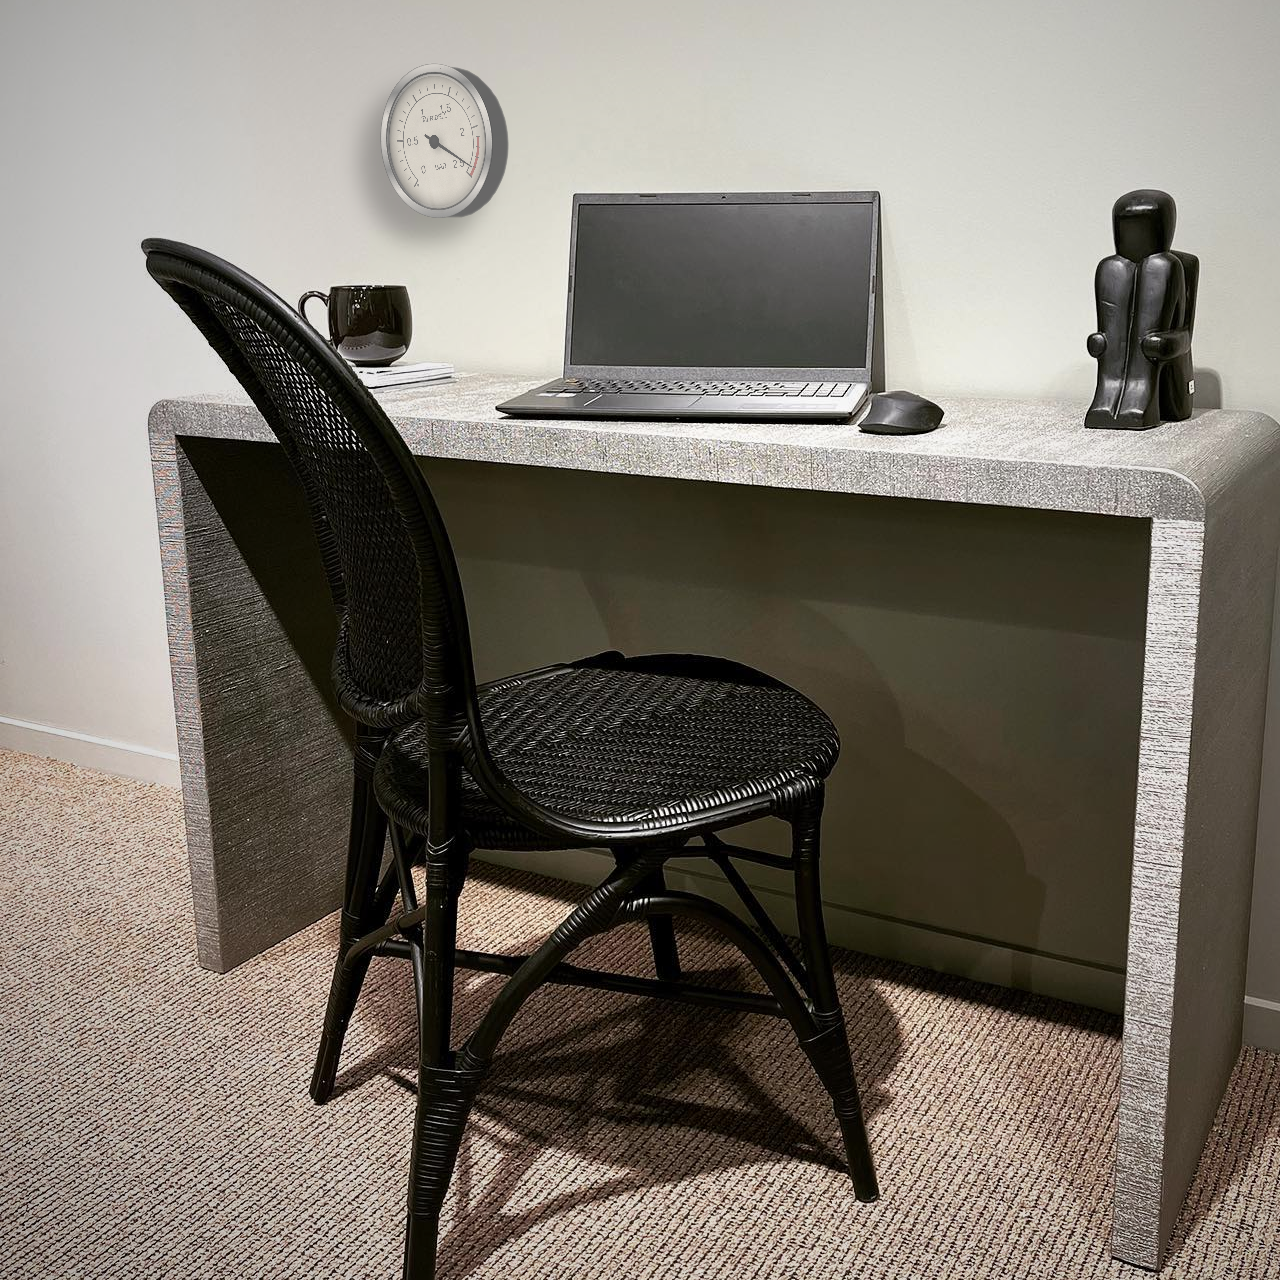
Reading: 2.4bar
